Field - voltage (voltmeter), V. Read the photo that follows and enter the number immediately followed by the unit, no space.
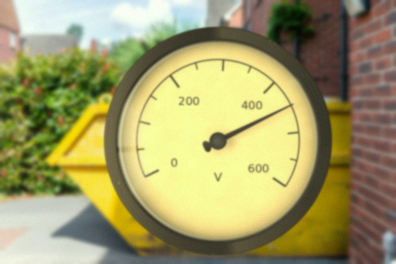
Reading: 450V
